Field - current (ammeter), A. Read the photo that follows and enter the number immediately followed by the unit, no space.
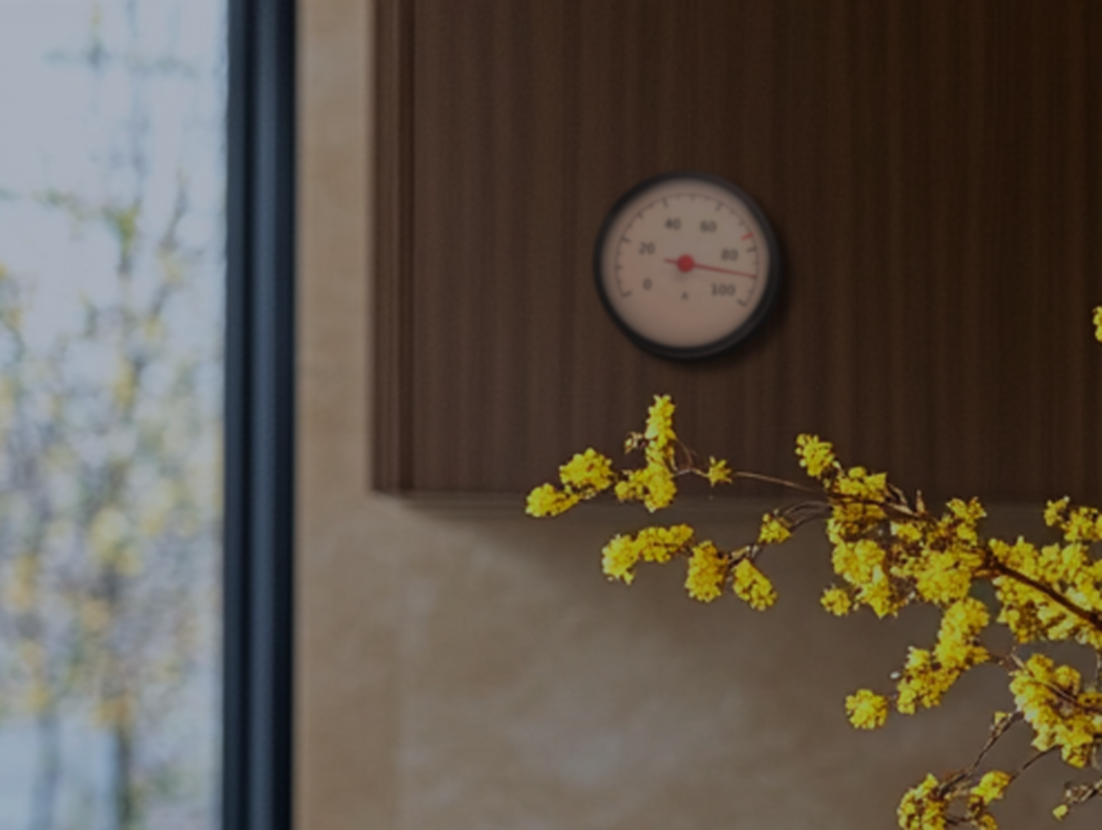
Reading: 90A
